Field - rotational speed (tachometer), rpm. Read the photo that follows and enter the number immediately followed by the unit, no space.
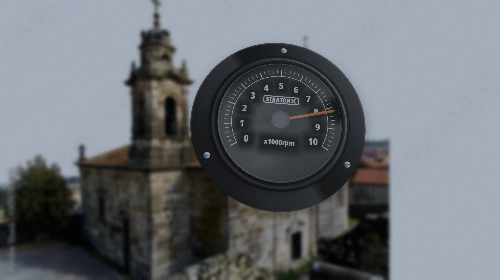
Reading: 8200rpm
